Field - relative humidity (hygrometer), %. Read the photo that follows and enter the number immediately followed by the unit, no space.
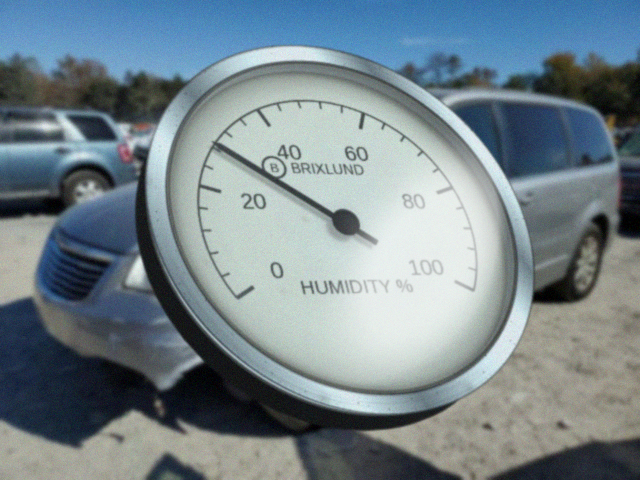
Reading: 28%
